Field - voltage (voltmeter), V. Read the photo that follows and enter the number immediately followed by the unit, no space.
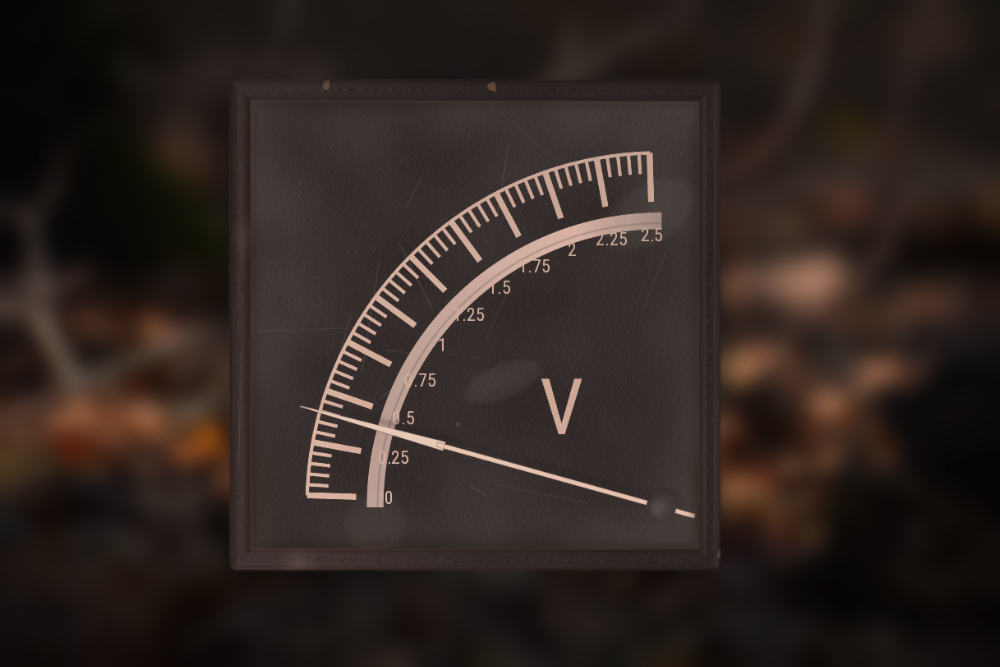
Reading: 0.4V
